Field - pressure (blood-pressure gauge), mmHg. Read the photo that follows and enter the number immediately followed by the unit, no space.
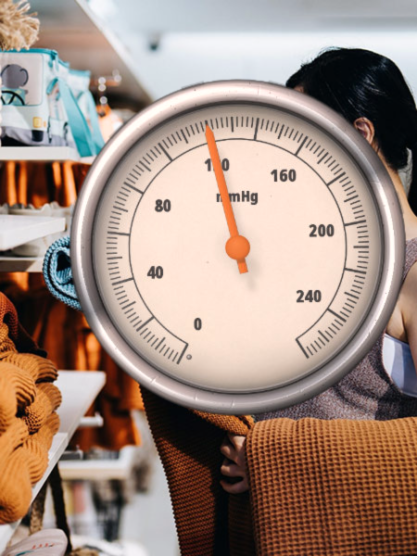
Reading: 120mmHg
